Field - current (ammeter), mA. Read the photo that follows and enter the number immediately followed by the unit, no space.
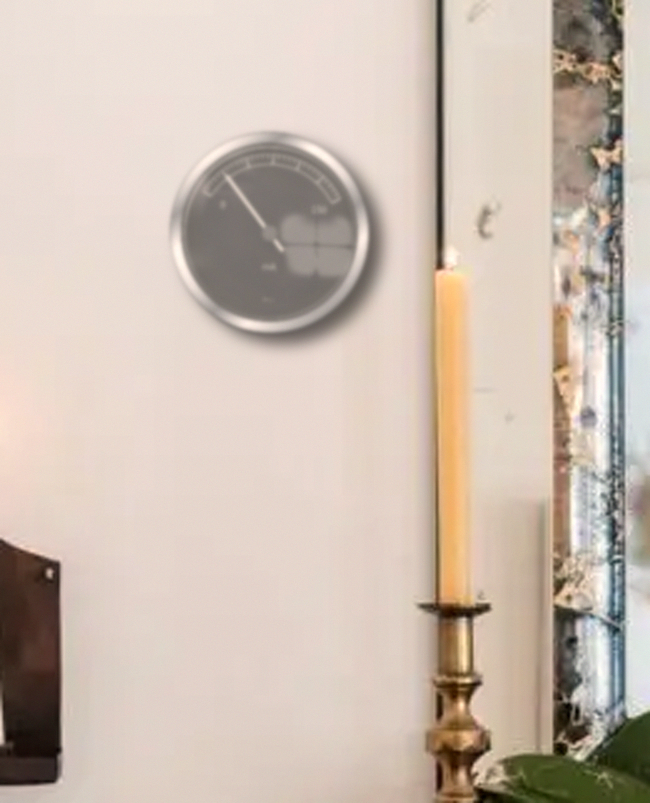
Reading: 25mA
